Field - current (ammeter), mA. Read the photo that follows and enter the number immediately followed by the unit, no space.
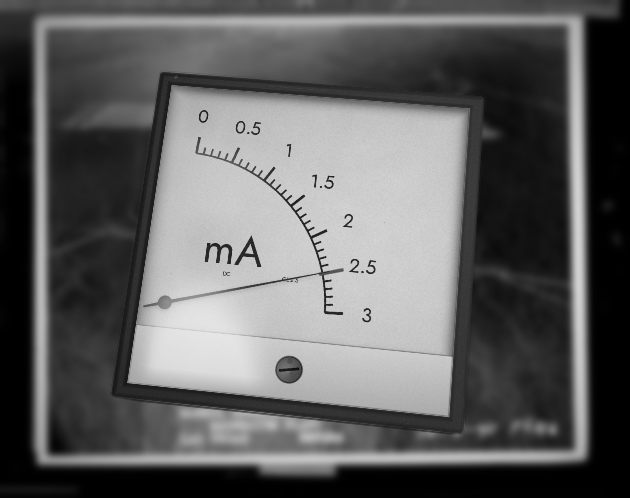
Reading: 2.5mA
